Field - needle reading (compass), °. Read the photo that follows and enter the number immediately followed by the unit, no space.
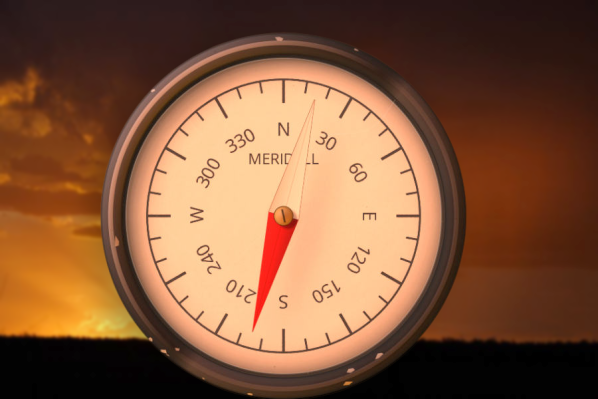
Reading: 195°
